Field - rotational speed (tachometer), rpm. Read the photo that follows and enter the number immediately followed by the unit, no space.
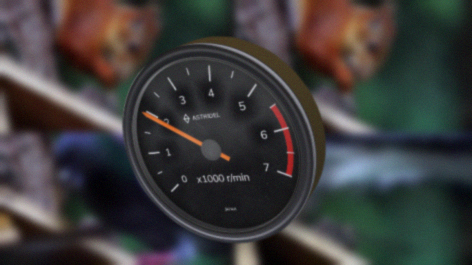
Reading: 2000rpm
